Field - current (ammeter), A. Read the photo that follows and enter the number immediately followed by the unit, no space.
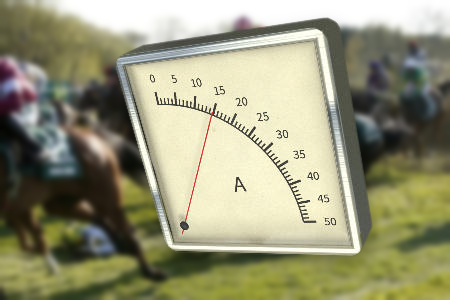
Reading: 15A
